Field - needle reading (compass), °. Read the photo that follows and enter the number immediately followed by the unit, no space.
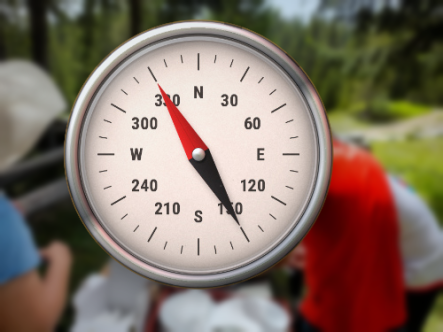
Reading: 330°
